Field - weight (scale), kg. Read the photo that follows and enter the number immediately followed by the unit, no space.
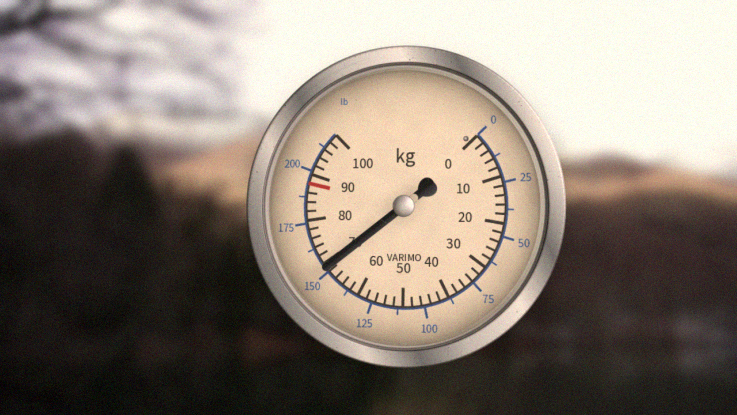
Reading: 69kg
